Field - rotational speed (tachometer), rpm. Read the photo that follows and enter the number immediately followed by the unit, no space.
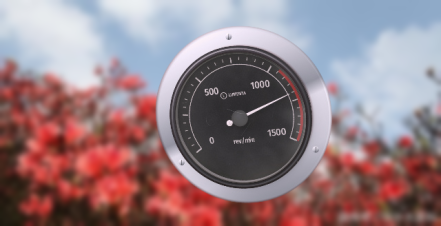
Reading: 1200rpm
